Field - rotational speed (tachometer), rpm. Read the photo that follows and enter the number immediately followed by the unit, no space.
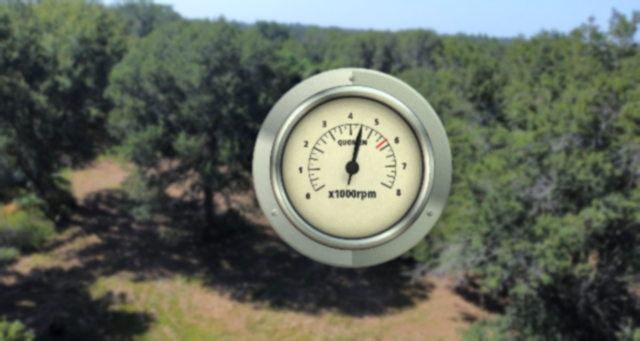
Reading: 4500rpm
